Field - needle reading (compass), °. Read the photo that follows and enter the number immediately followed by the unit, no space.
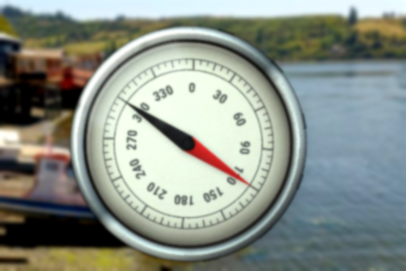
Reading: 120°
